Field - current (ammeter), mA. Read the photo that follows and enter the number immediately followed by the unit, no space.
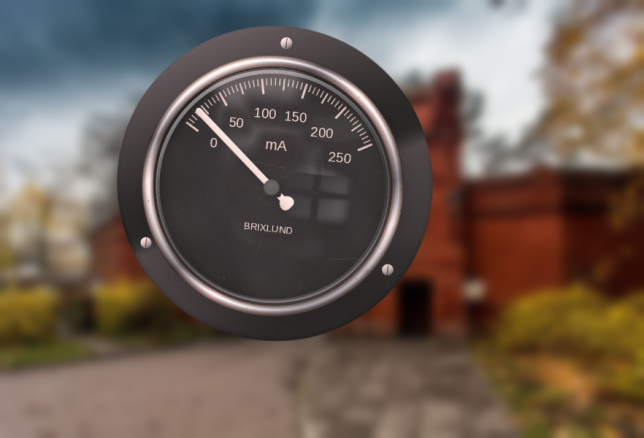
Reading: 20mA
